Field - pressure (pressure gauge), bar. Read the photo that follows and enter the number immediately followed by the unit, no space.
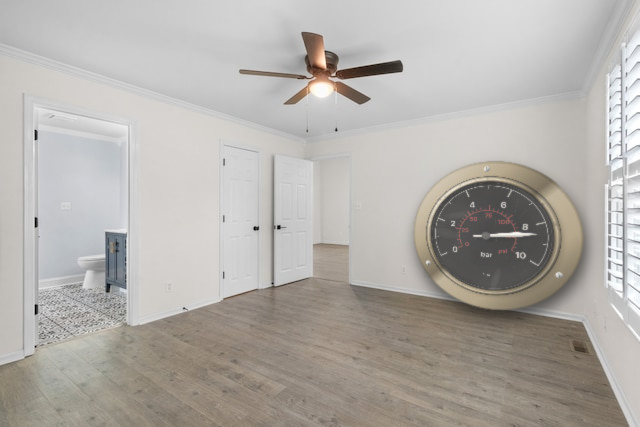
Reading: 8.5bar
